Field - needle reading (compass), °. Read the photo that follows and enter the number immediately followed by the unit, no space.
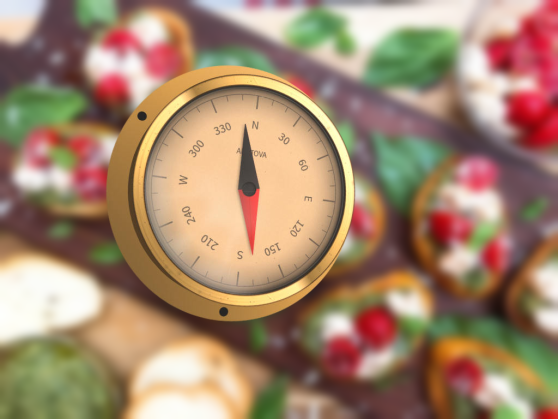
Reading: 170°
